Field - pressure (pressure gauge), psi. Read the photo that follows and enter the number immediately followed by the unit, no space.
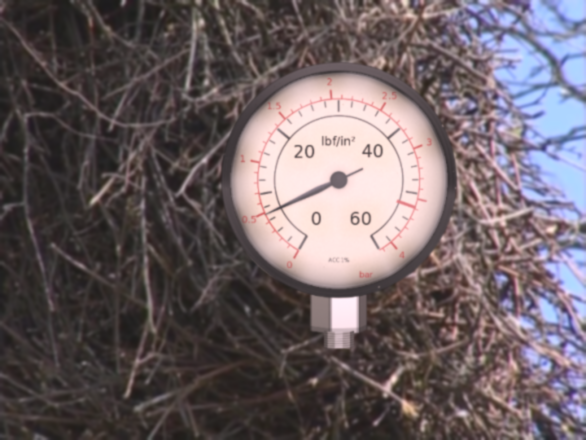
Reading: 7psi
